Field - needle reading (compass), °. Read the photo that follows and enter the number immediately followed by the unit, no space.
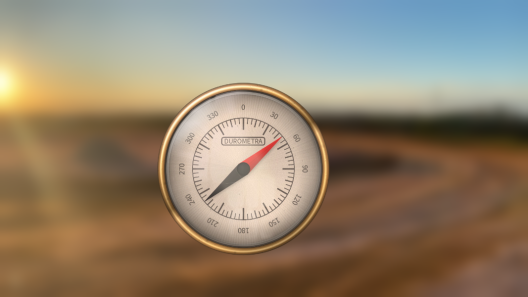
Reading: 50°
